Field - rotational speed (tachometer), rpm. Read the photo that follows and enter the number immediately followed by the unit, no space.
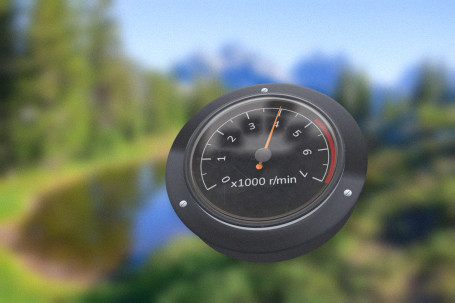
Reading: 4000rpm
